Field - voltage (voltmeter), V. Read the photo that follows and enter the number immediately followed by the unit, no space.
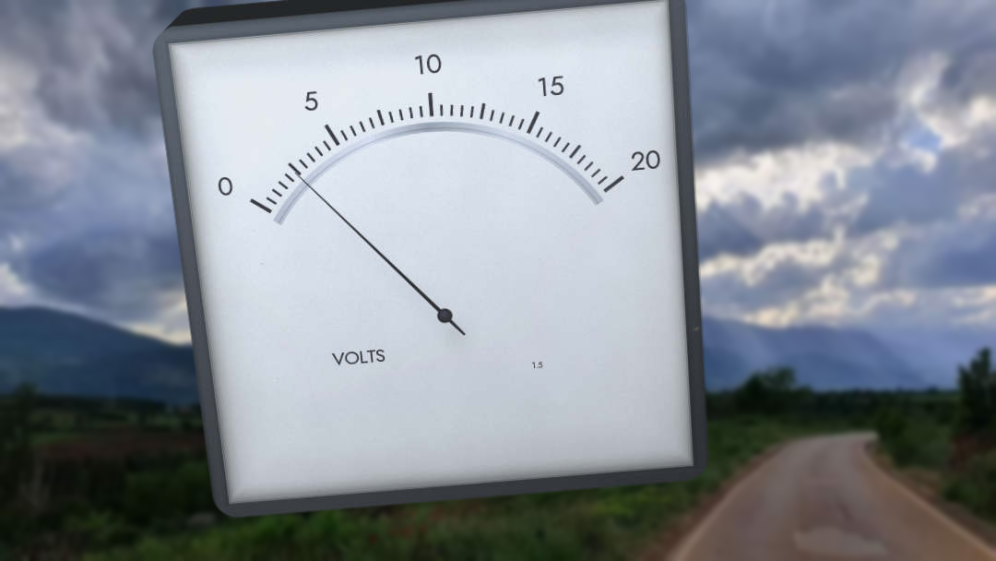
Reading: 2.5V
